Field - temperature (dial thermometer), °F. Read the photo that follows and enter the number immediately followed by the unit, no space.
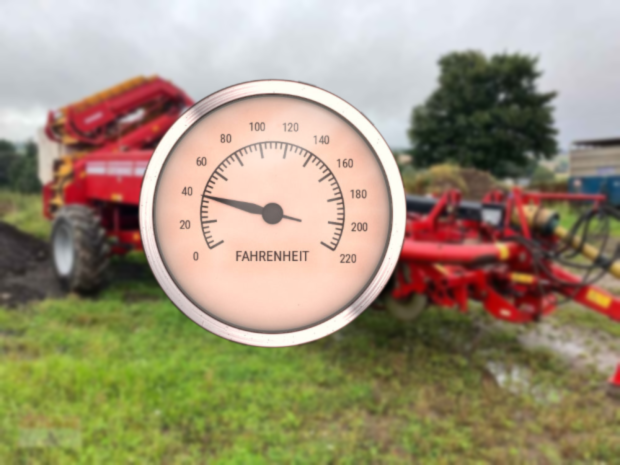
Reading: 40°F
